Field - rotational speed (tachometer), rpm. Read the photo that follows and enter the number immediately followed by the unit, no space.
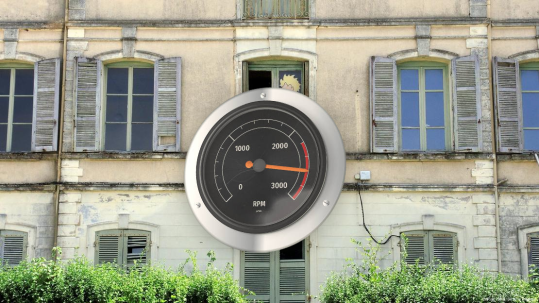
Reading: 2600rpm
